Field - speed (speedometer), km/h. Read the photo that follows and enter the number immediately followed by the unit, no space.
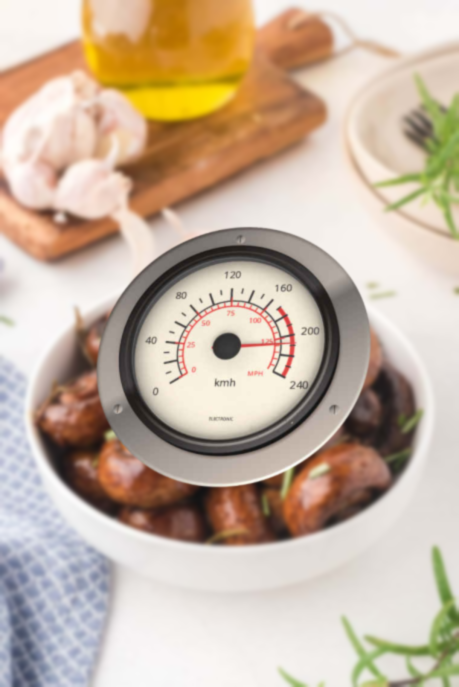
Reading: 210km/h
